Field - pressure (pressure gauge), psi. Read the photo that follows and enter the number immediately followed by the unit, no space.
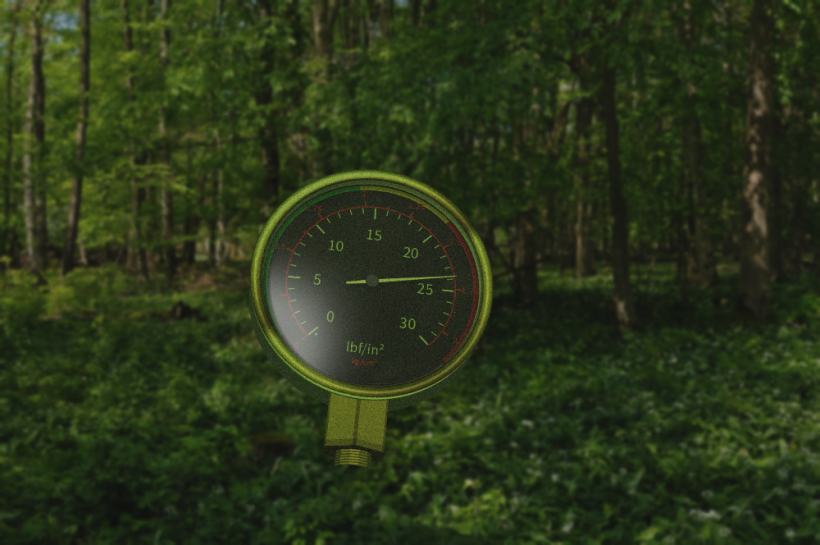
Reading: 24psi
